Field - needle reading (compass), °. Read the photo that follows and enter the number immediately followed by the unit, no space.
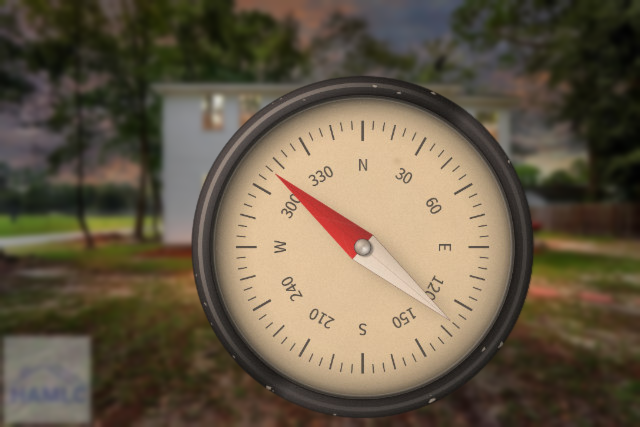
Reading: 310°
